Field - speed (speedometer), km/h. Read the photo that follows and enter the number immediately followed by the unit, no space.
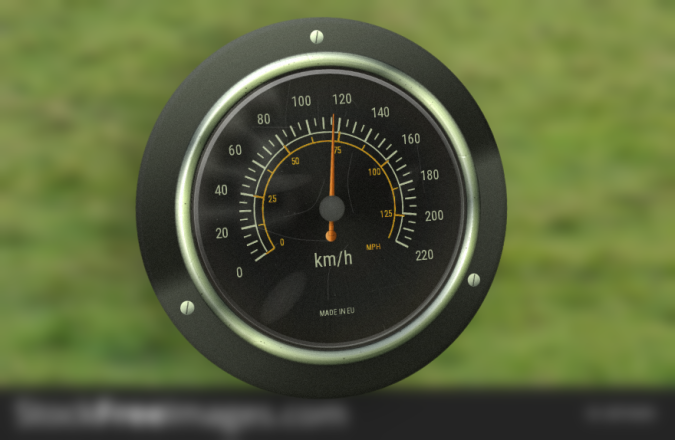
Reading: 115km/h
